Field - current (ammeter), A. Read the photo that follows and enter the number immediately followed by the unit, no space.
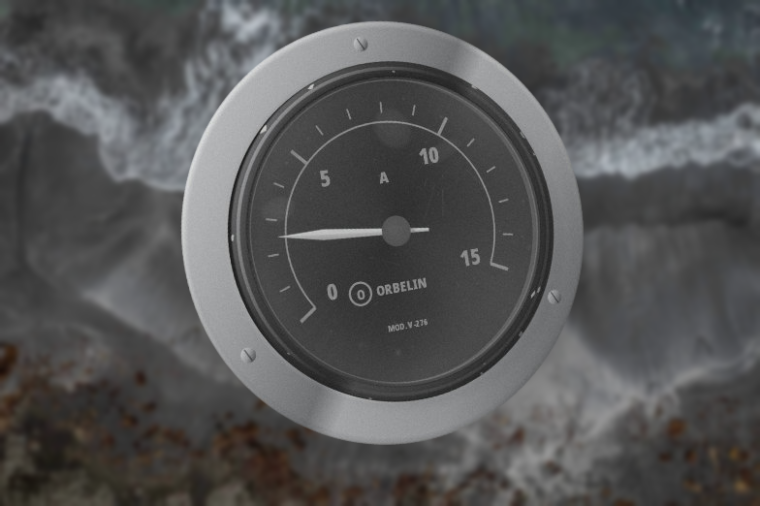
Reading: 2.5A
